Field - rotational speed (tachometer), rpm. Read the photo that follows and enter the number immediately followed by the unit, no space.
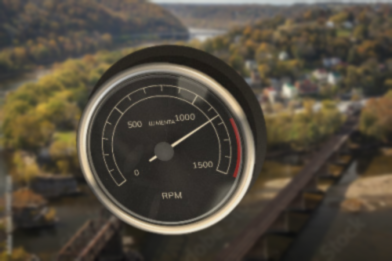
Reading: 1150rpm
